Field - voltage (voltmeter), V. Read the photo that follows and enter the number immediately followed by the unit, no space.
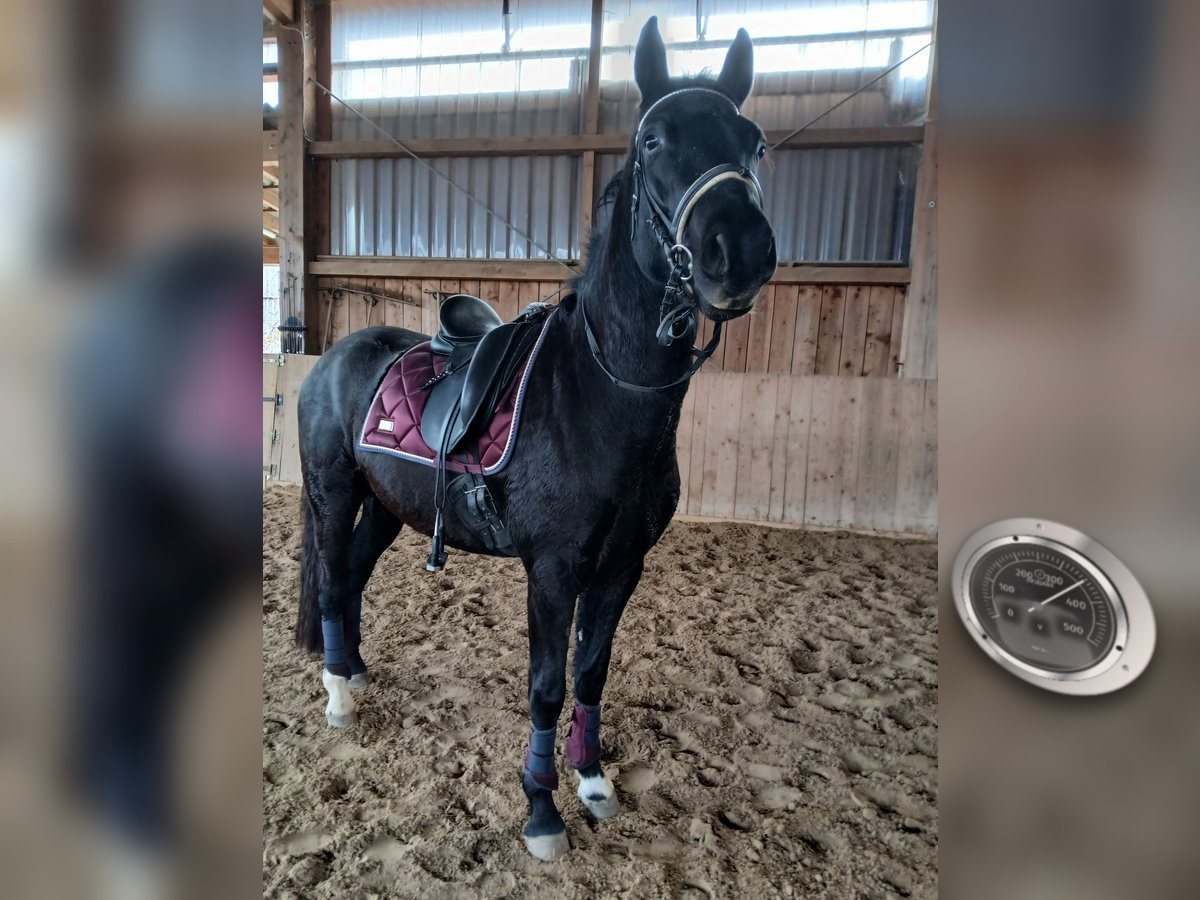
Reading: 350V
